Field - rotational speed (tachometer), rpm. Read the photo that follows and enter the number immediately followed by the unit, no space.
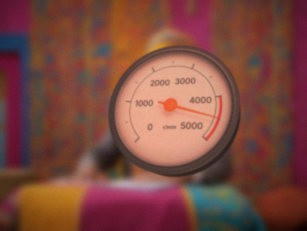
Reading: 4500rpm
